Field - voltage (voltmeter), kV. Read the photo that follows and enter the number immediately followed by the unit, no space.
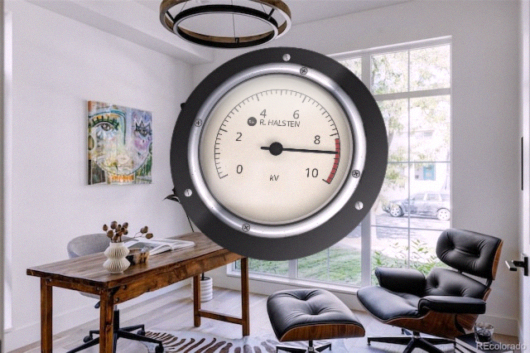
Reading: 8.8kV
